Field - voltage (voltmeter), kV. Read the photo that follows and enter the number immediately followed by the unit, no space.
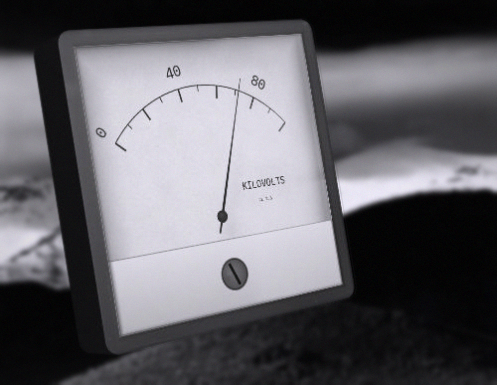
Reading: 70kV
